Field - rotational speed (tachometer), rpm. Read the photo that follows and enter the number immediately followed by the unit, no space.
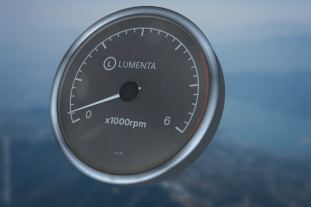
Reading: 200rpm
